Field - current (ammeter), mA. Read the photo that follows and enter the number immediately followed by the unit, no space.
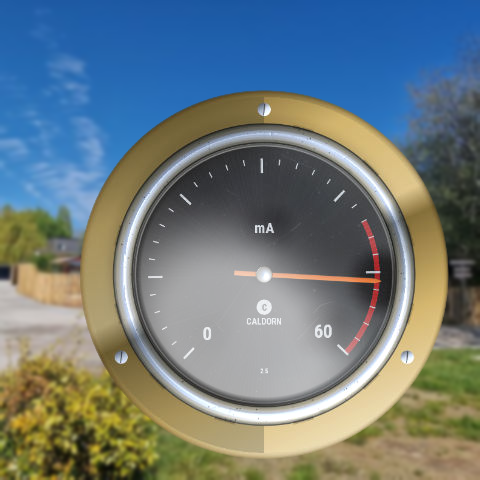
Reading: 51mA
